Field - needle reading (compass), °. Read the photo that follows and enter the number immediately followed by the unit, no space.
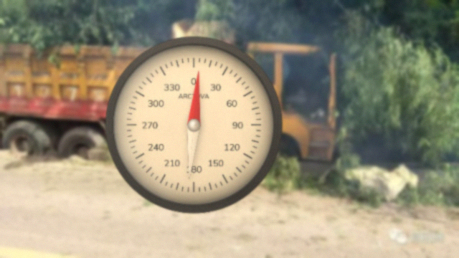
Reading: 5°
